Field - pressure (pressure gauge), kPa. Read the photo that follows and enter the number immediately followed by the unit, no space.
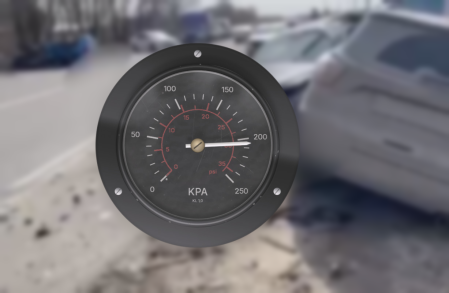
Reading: 205kPa
